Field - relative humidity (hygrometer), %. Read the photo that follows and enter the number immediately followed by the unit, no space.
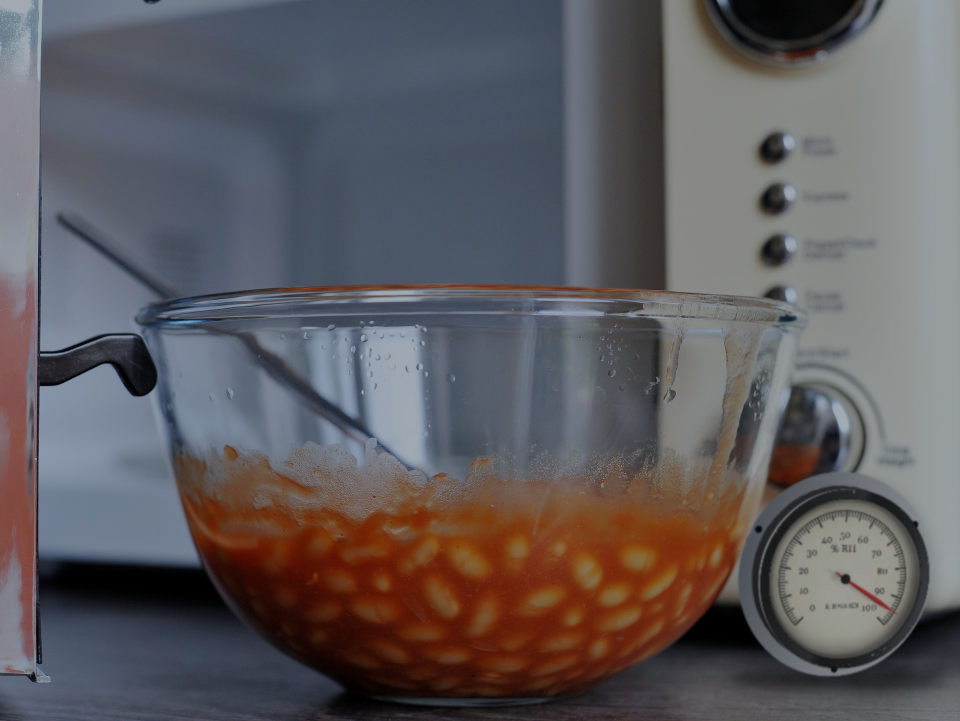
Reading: 95%
